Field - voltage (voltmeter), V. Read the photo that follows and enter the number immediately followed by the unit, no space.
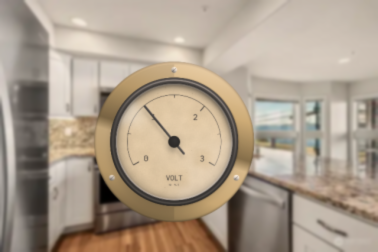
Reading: 1V
